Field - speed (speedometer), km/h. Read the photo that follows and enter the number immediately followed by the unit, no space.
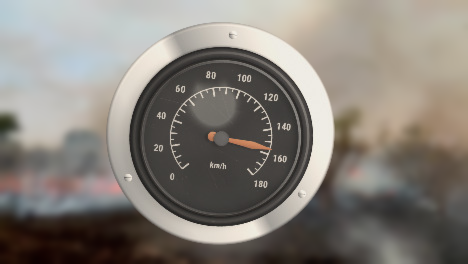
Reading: 155km/h
